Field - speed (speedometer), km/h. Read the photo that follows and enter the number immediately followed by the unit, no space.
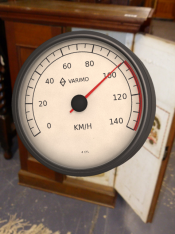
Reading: 100km/h
